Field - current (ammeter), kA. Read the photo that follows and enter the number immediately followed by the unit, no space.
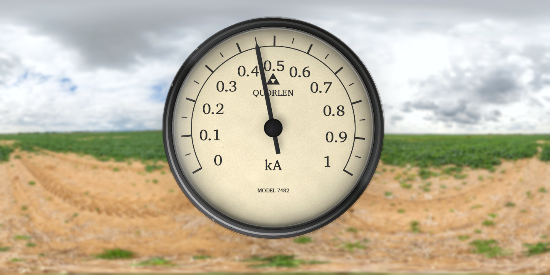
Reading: 0.45kA
